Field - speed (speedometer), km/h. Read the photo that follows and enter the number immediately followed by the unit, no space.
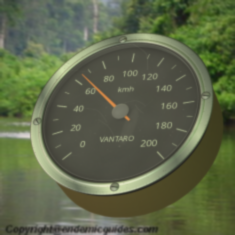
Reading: 65km/h
